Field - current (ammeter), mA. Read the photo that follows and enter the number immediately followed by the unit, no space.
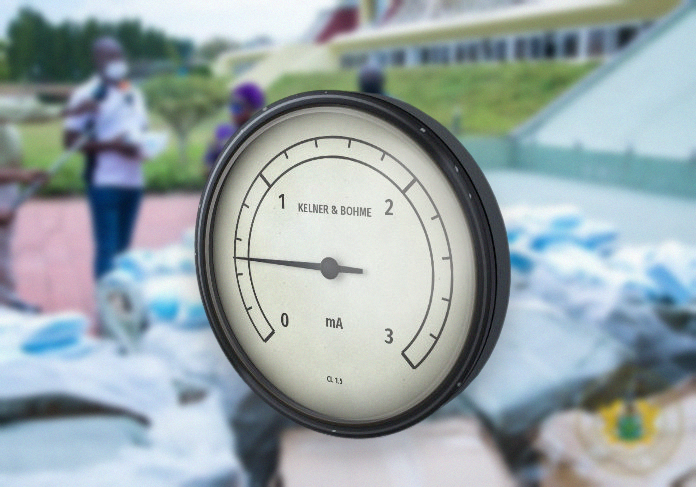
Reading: 0.5mA
